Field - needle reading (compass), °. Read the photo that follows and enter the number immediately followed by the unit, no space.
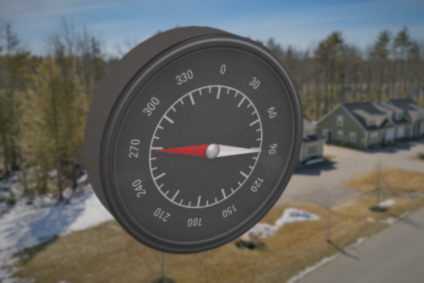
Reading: 270°
